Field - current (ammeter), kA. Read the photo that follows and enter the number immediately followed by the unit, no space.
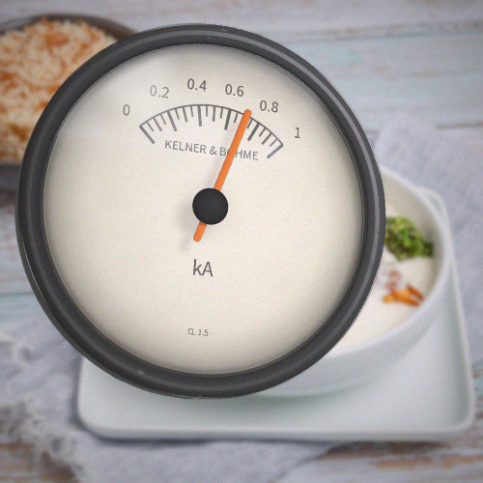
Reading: 0.7kA
